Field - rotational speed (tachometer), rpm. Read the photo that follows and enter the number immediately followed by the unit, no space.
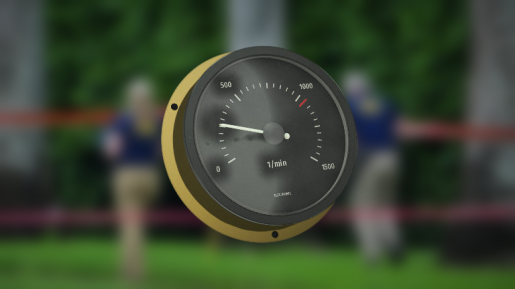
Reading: 250rpm
